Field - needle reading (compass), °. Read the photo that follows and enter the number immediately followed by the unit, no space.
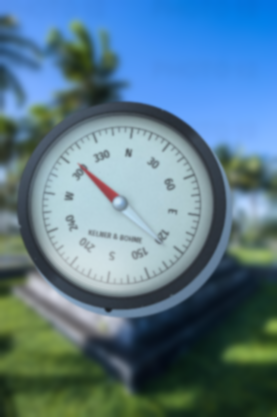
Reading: 305°
